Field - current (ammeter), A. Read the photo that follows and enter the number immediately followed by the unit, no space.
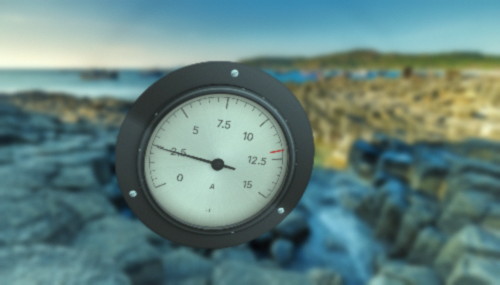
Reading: 2.5A
